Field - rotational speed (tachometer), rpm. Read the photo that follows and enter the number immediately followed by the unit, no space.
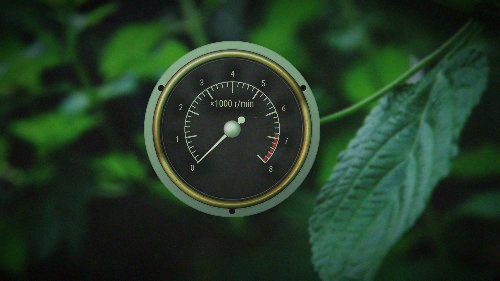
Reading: 0rpm
